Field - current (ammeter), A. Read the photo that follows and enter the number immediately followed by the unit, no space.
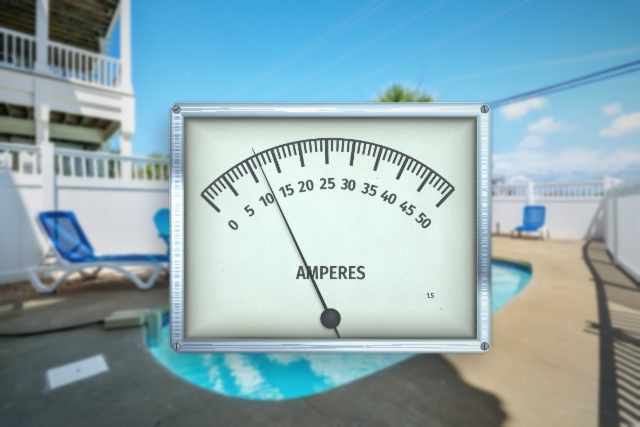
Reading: 12A
